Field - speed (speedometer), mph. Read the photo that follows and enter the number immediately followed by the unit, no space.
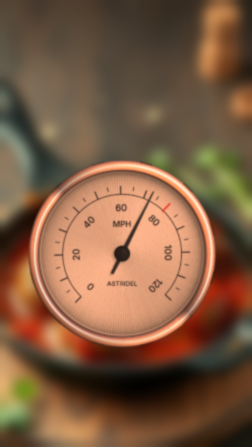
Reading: 72.5mph
